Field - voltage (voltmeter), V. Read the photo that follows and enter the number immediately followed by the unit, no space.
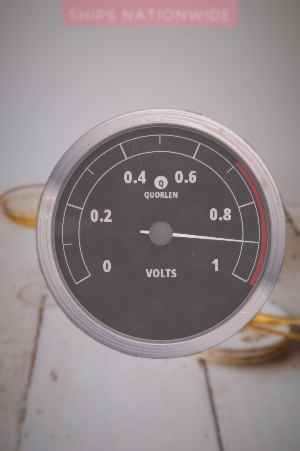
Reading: 0.9V
